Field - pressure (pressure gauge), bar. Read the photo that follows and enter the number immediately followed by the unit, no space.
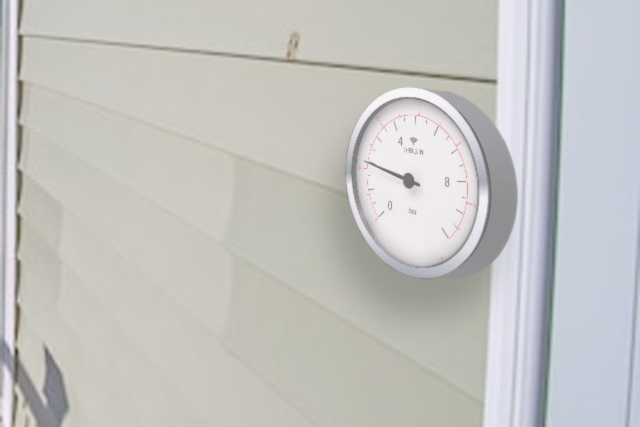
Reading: 2bar
